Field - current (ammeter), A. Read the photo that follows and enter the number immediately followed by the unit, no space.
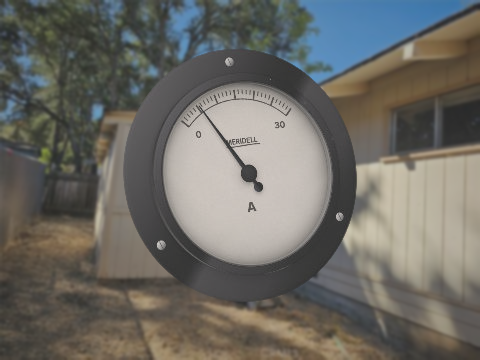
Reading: 5A
